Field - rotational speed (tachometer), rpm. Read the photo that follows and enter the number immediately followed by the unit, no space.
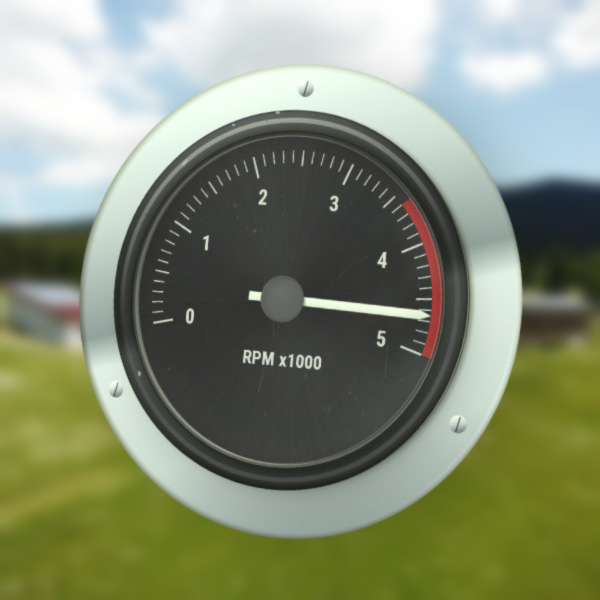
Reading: 4650rpm
